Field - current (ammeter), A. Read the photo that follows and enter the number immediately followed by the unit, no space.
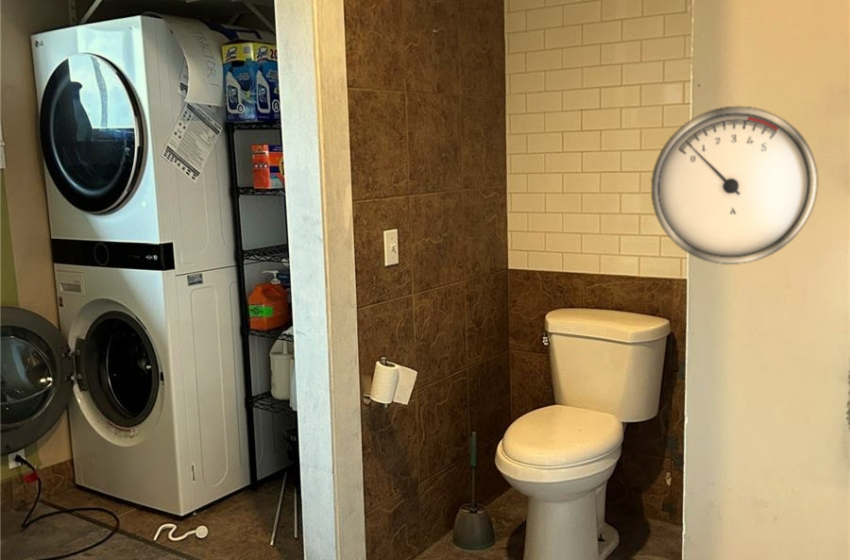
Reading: 0.5A
